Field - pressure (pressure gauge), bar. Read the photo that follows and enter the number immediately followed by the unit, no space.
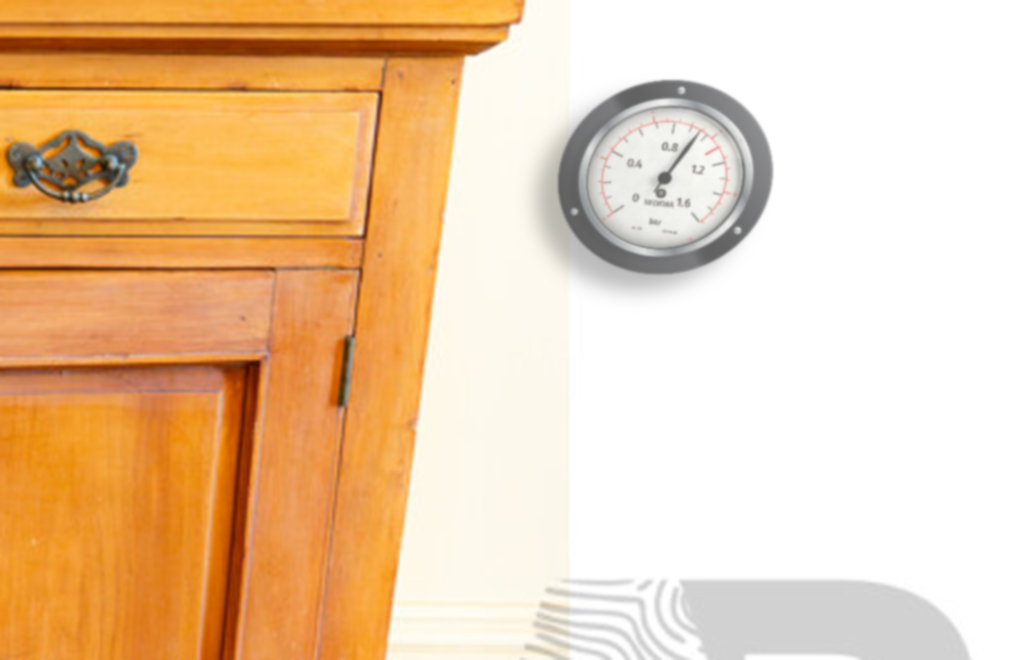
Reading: 0.95bar
